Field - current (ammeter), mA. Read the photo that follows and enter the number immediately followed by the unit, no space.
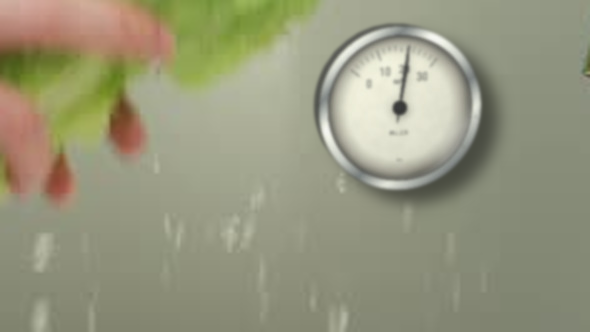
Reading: 20mA
